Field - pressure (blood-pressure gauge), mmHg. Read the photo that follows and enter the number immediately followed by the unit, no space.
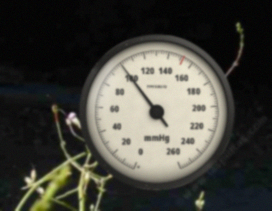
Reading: 100mmHg
